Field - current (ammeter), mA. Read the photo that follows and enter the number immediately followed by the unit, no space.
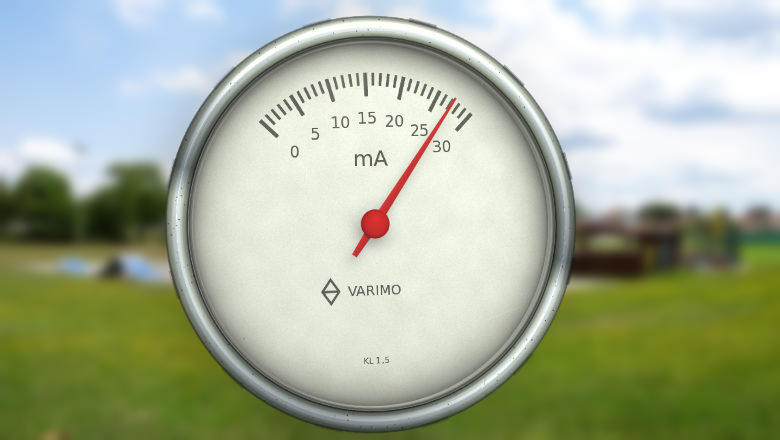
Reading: 27mA
